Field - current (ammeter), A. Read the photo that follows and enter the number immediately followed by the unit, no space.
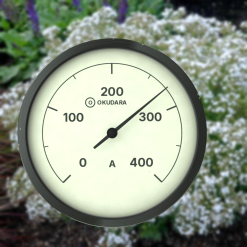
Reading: 275A
